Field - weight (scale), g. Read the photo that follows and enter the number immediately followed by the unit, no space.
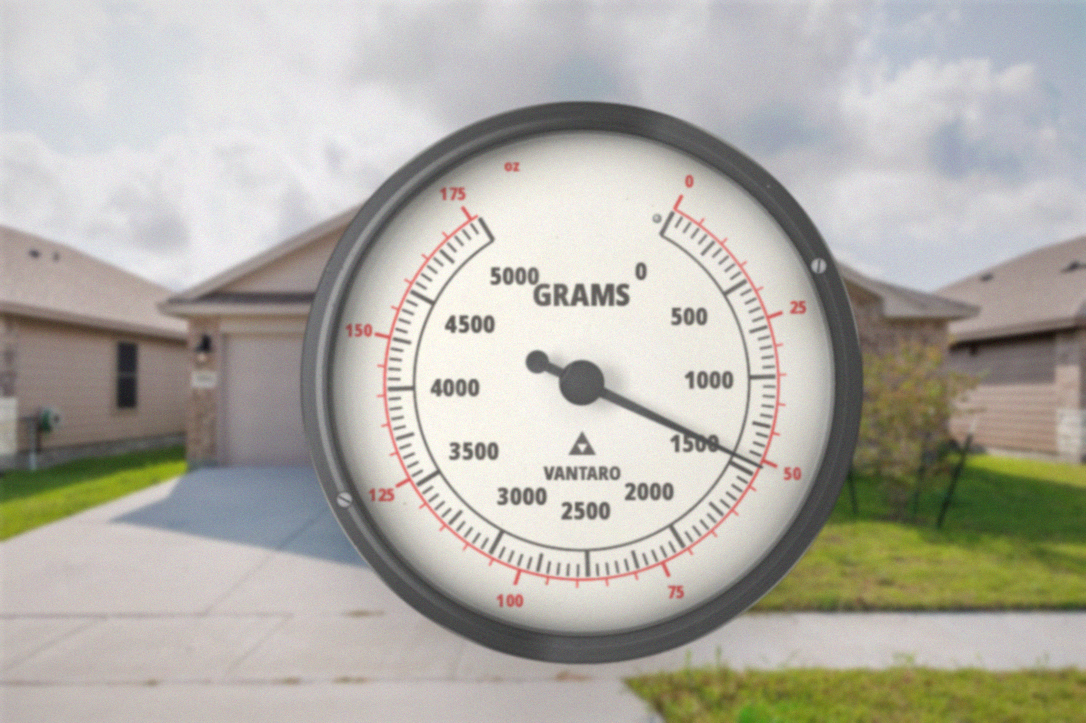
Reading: 1450g
